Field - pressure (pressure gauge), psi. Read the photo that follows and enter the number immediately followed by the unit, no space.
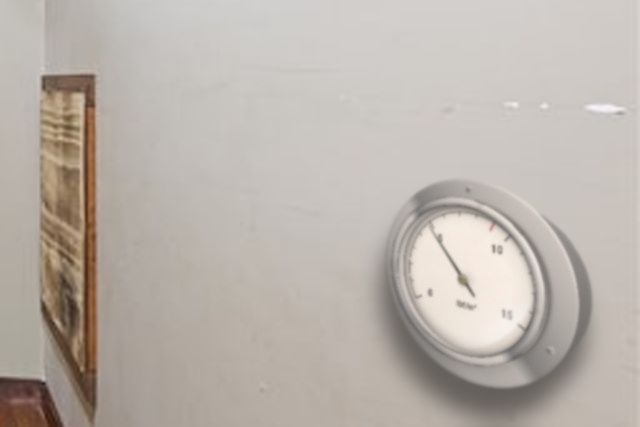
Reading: 5psi
